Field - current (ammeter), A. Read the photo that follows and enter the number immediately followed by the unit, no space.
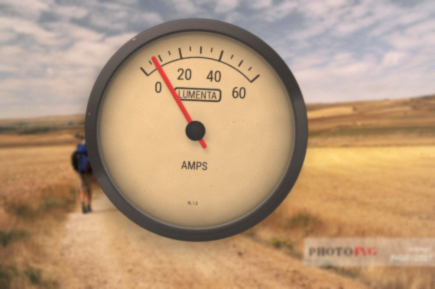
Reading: 7.5A
